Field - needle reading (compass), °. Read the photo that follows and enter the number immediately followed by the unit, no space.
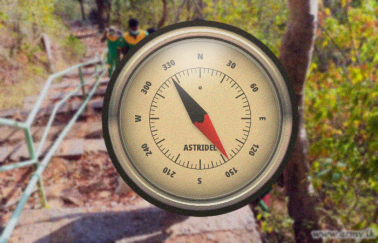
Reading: 145°
